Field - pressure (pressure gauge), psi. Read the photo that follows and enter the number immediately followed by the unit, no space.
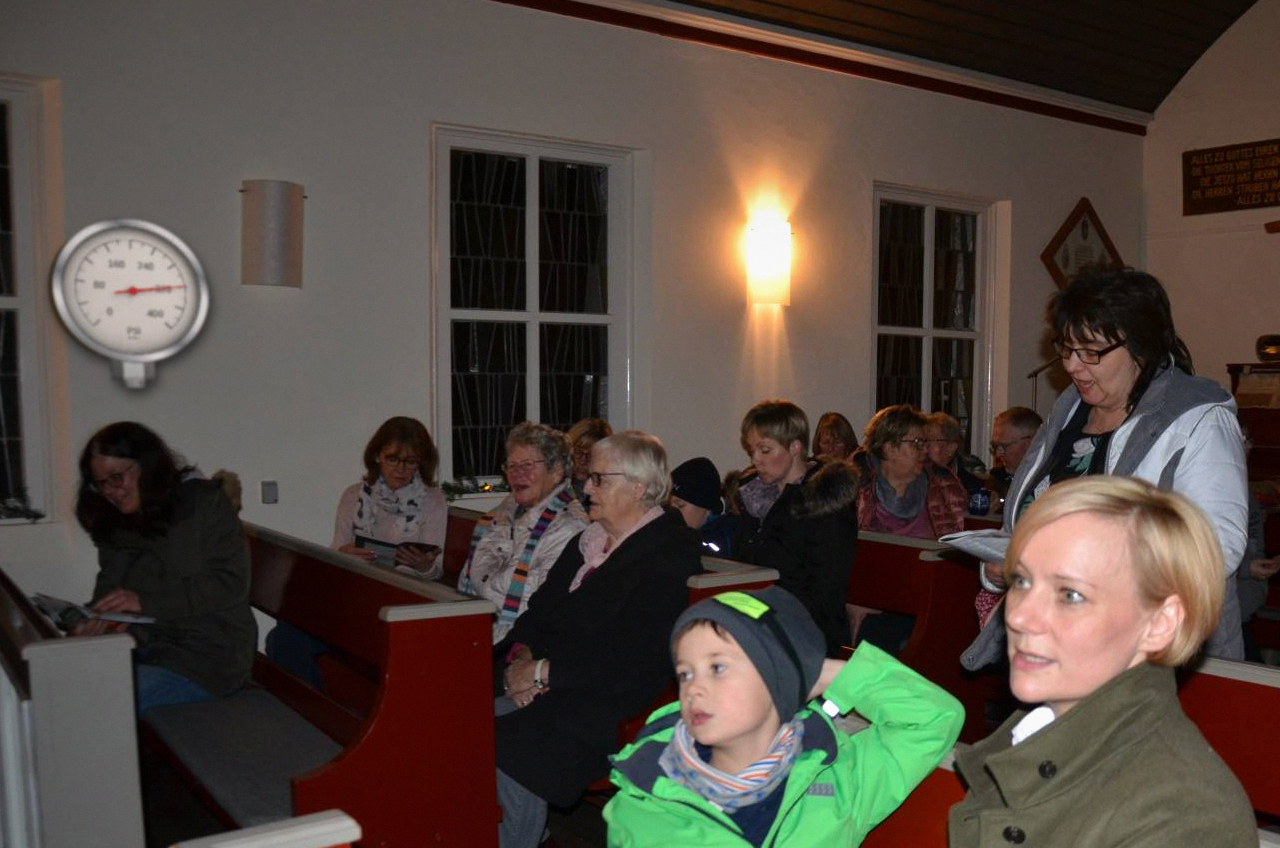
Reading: 320psi
